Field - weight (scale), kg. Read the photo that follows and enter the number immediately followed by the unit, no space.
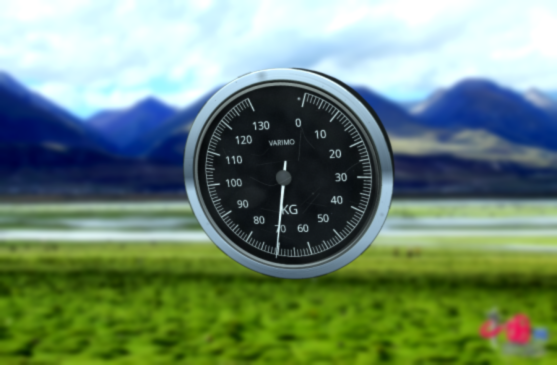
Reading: 70kg
